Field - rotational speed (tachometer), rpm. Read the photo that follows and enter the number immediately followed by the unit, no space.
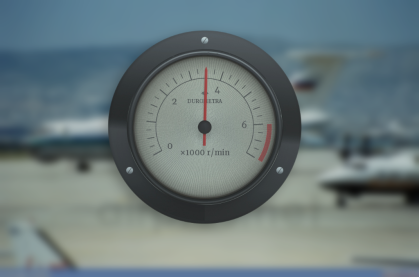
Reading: 3500rpm
